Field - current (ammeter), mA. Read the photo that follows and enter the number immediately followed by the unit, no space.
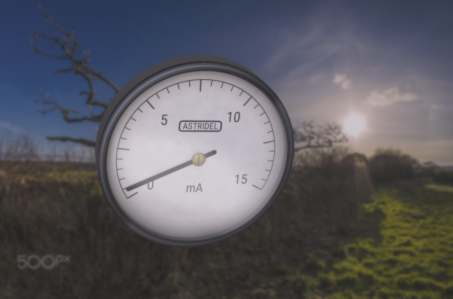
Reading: 0.5mA
